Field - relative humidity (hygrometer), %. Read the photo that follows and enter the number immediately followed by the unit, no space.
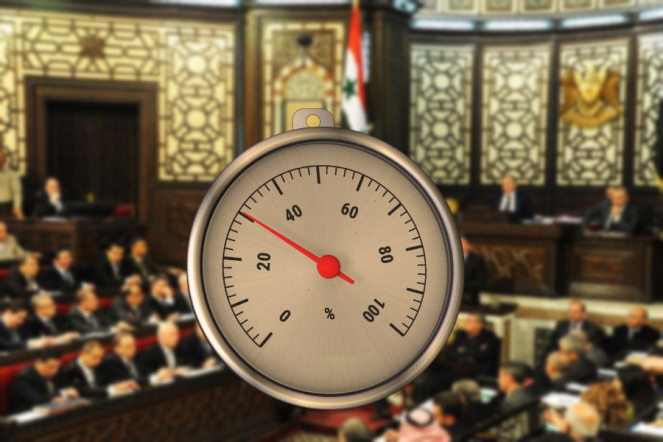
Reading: 30%
